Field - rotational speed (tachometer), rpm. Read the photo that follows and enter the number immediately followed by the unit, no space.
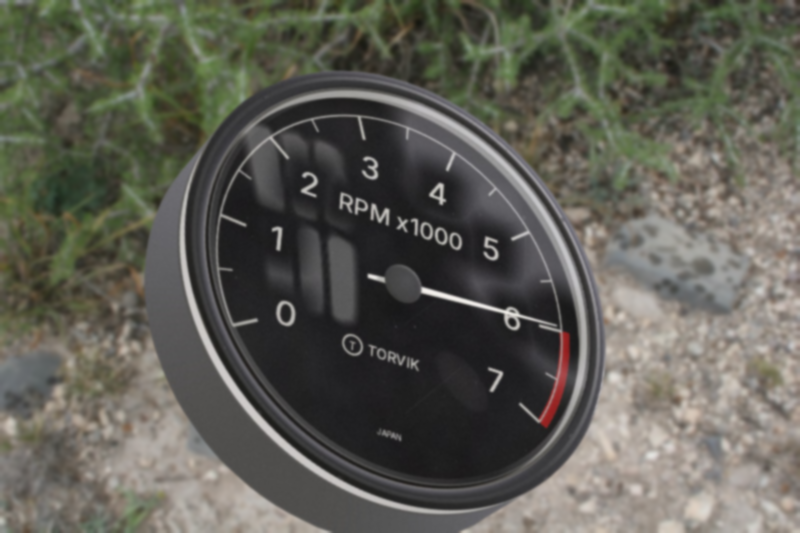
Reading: 6000rpm
